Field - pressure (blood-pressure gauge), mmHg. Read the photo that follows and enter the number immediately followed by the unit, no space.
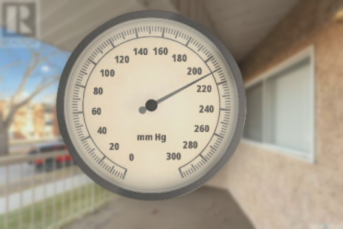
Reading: 210mmHg
